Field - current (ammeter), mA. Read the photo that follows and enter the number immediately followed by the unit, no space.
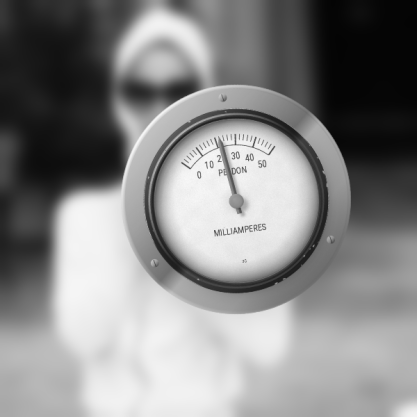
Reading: 22mA
